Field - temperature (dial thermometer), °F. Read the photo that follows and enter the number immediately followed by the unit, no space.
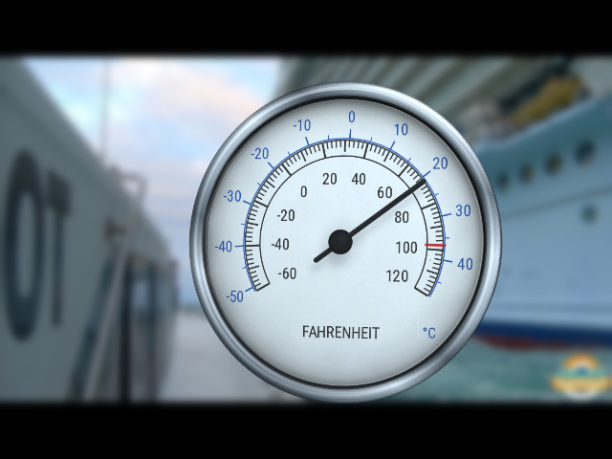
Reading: 70°F
